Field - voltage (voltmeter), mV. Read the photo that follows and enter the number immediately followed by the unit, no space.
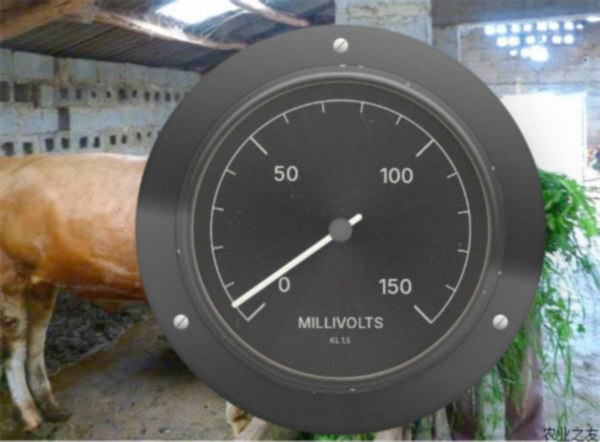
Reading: 5mV
